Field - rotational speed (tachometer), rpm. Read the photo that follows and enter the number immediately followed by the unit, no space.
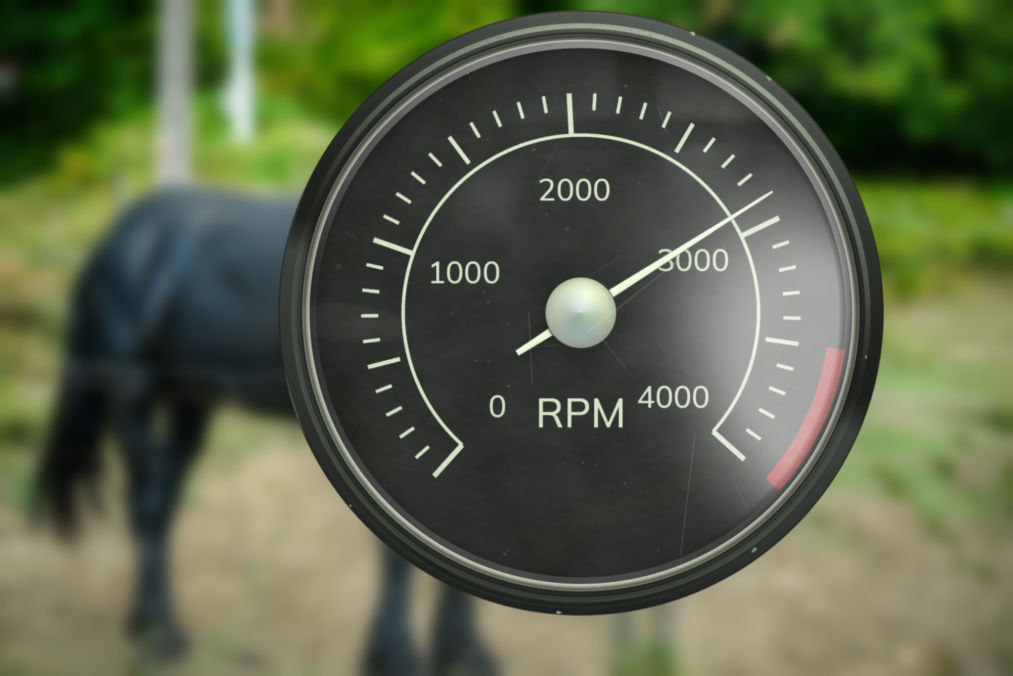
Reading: 2900rpm
